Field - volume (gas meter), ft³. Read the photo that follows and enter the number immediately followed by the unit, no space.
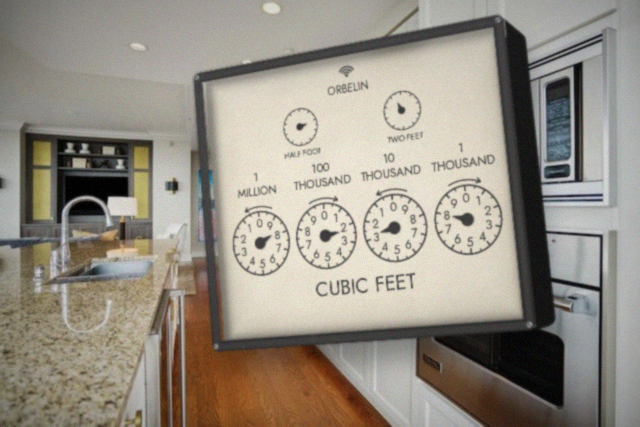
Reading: 822800ft³
